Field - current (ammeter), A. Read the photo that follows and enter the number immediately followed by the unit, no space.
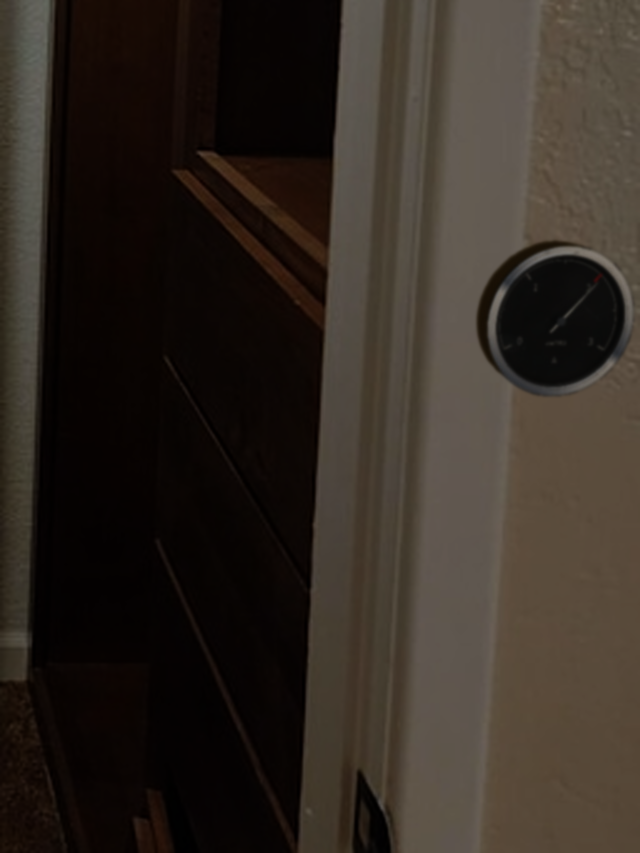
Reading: 2A
